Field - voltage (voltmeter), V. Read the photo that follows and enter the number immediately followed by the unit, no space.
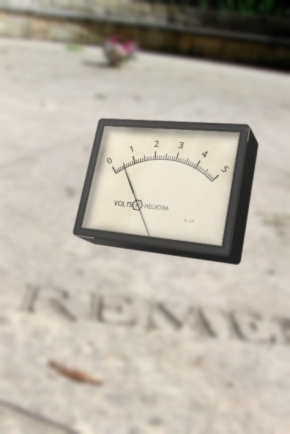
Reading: 0.5V
